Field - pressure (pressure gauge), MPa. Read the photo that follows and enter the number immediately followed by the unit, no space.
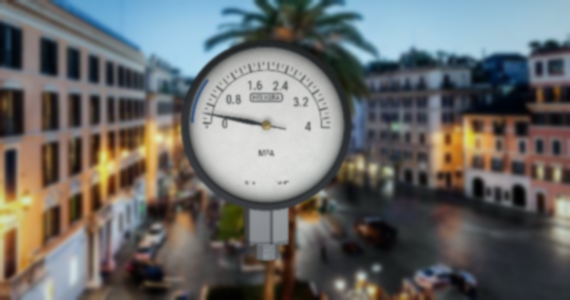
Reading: 0.2MPa
